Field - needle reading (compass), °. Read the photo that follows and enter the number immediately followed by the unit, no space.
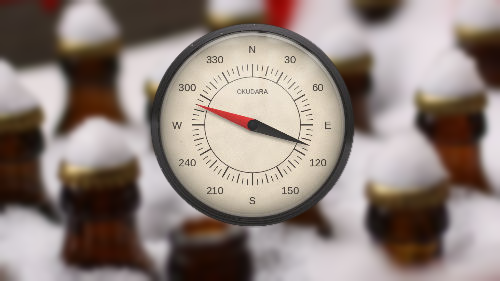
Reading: 290°
